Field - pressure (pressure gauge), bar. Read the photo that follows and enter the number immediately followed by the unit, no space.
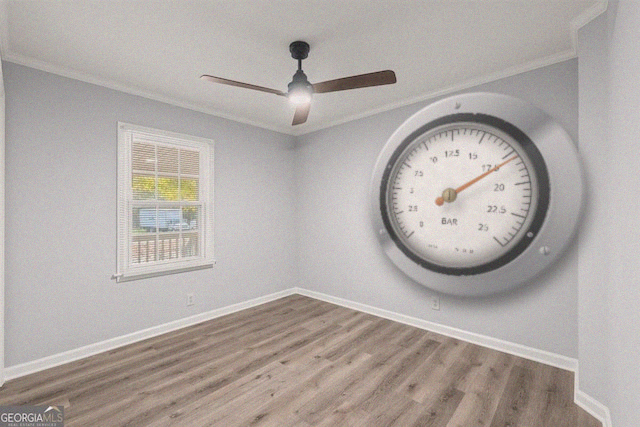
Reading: 18bar
